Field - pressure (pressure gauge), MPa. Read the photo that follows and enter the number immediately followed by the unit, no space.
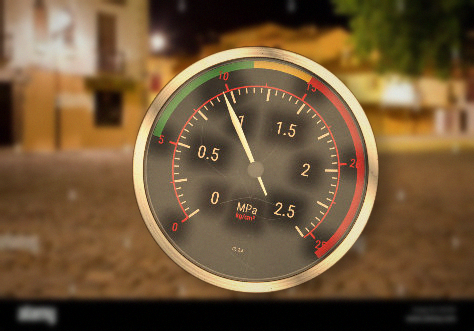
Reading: 0.95MPa
